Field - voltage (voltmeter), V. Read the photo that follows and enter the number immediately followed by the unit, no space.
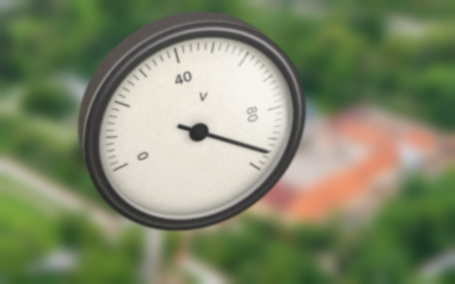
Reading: 94V
